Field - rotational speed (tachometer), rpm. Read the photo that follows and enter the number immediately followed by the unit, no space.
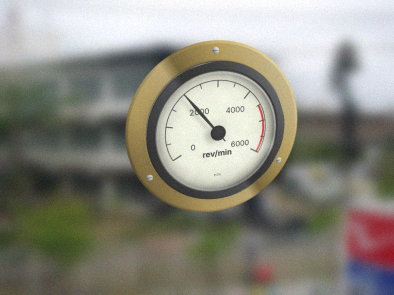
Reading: 2000rpm
